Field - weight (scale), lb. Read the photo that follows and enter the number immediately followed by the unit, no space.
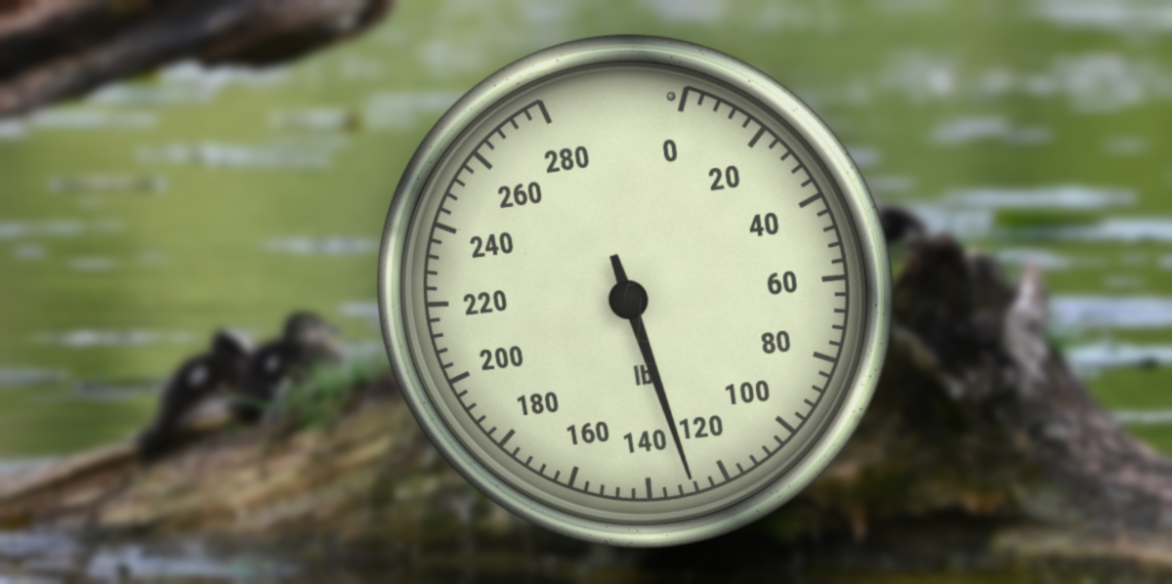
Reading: 128lb
